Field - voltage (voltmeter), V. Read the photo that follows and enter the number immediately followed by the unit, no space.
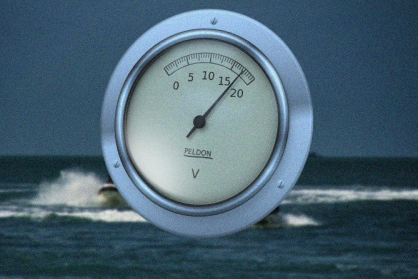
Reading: 17.5V
